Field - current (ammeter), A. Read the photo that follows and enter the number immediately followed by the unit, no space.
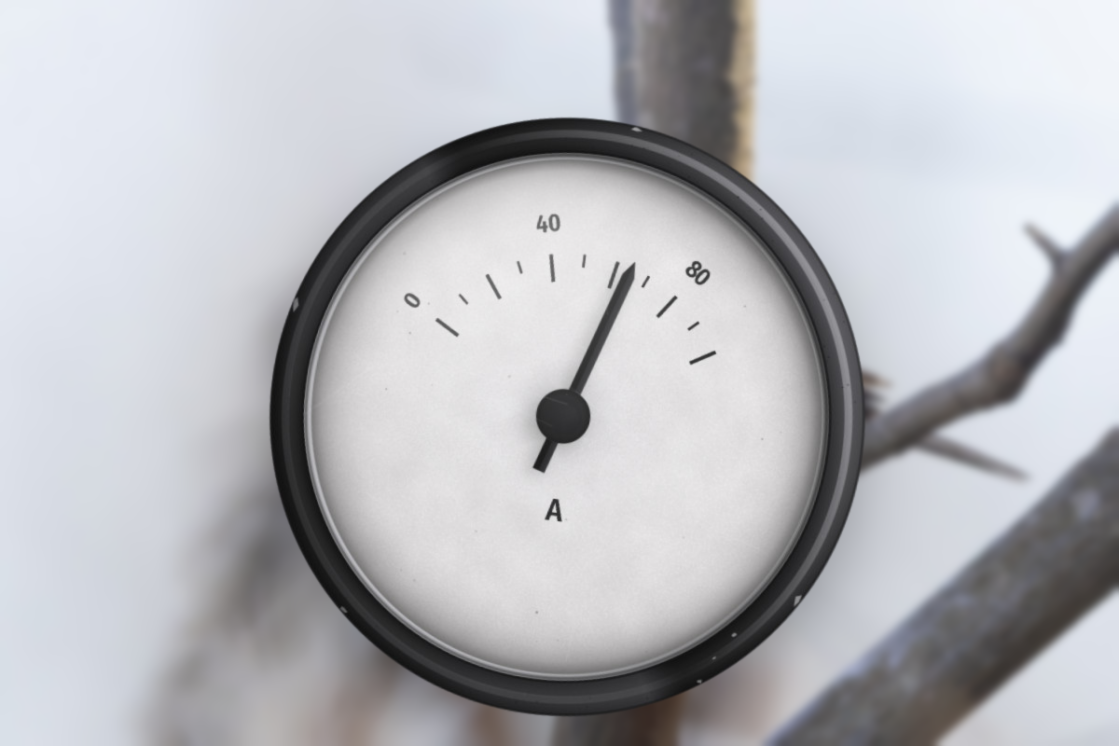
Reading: 65A
